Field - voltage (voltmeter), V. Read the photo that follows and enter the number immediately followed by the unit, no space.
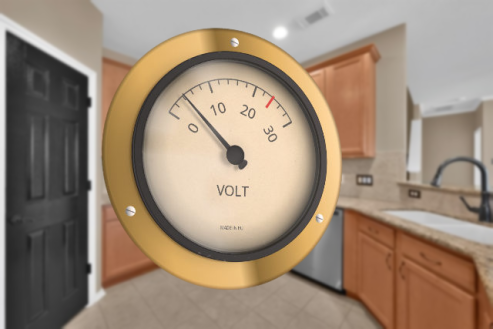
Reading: 4V
